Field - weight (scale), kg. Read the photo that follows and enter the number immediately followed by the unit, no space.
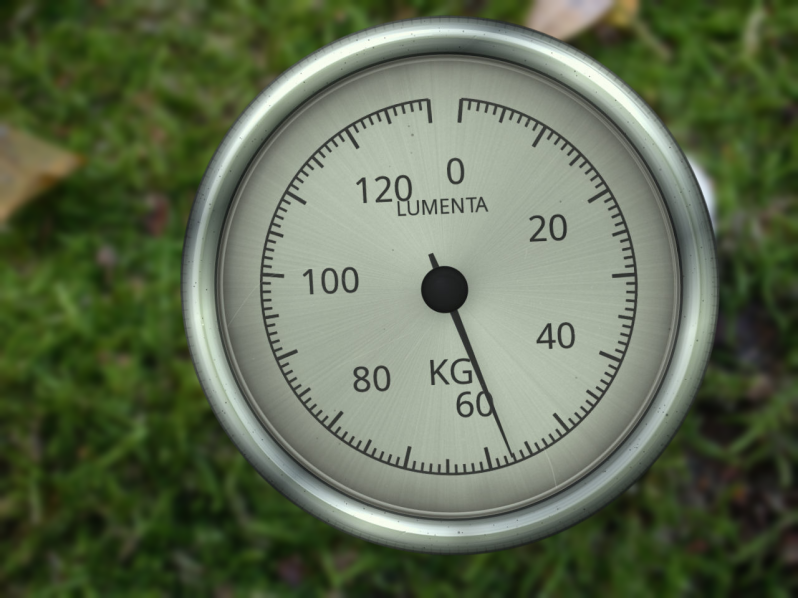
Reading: 57kg
